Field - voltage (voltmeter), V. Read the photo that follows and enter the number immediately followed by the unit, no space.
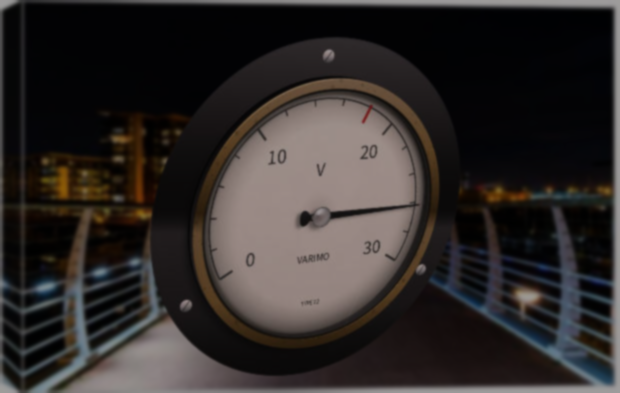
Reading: 26V
